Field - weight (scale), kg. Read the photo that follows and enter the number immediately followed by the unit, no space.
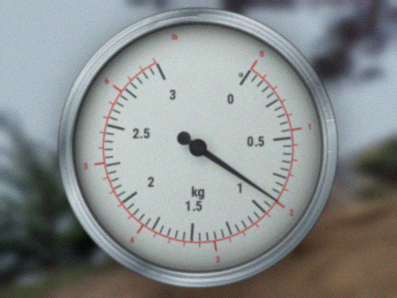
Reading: 0.9kg
